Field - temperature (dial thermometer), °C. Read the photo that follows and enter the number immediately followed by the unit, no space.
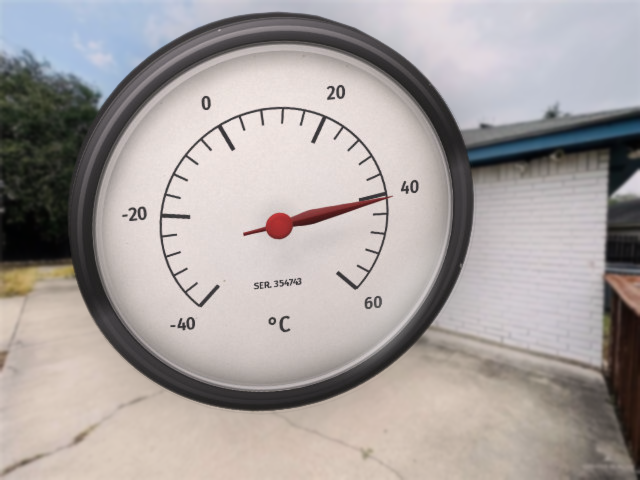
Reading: 40°C
